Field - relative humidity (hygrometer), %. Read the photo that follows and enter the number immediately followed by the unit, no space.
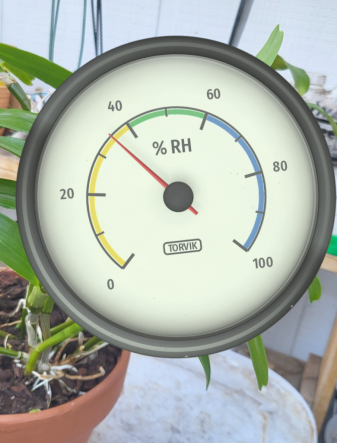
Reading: 35%
